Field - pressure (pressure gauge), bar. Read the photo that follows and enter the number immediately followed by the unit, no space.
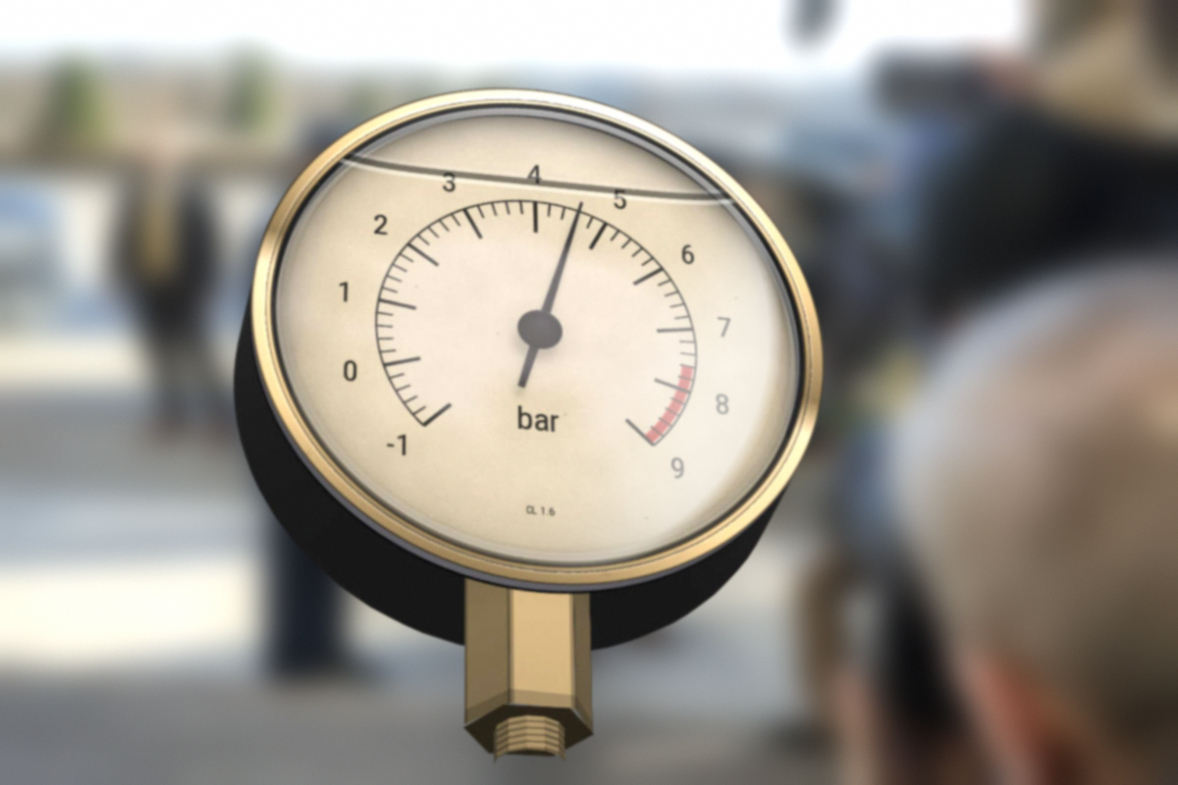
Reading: 4.6bar
